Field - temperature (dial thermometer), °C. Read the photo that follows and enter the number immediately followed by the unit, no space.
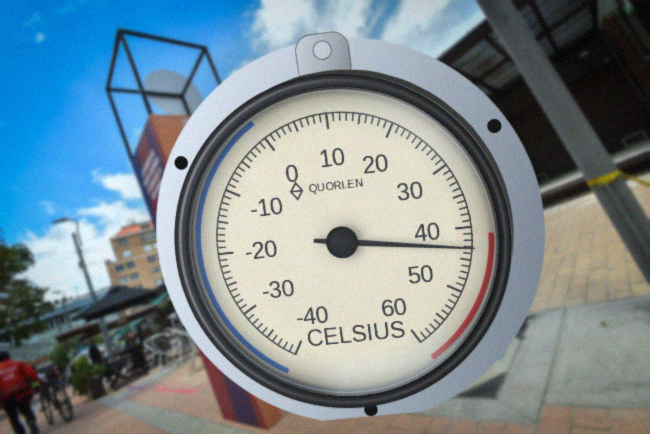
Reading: 43°C
